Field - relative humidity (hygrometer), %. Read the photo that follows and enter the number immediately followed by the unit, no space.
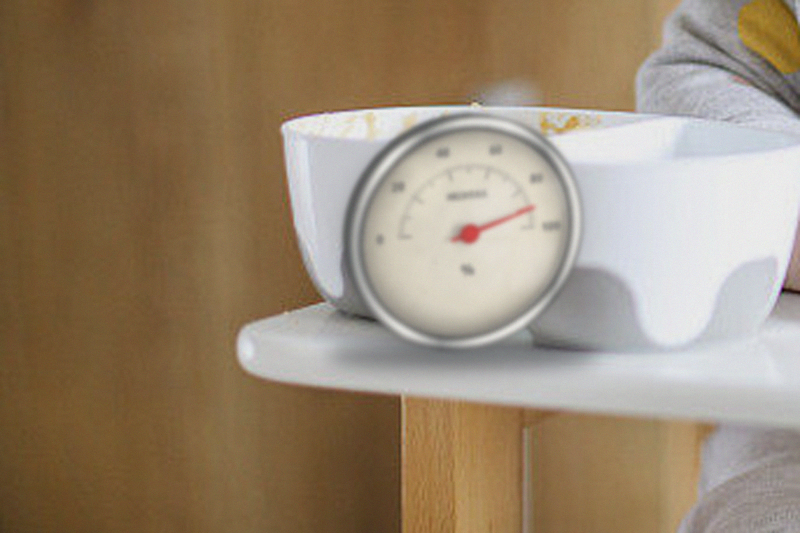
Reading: 90%
